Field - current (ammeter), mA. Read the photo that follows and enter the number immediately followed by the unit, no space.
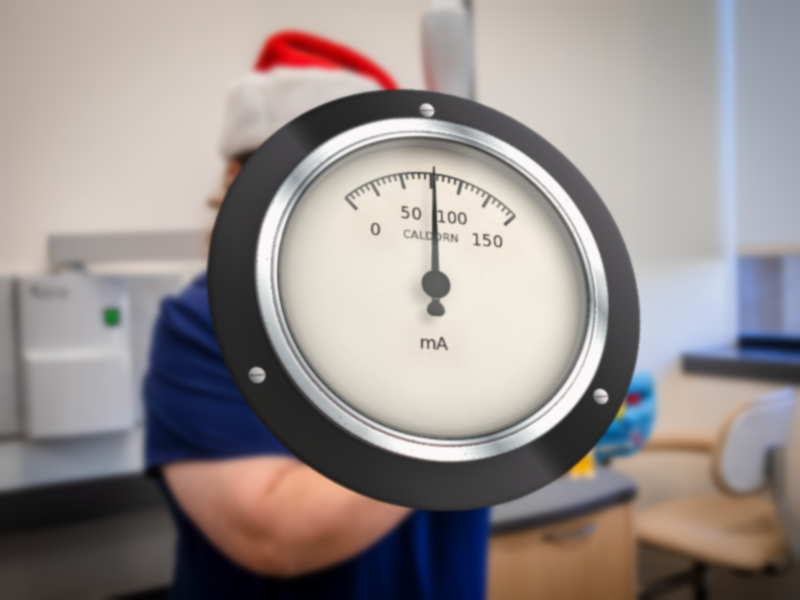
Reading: 75mA
